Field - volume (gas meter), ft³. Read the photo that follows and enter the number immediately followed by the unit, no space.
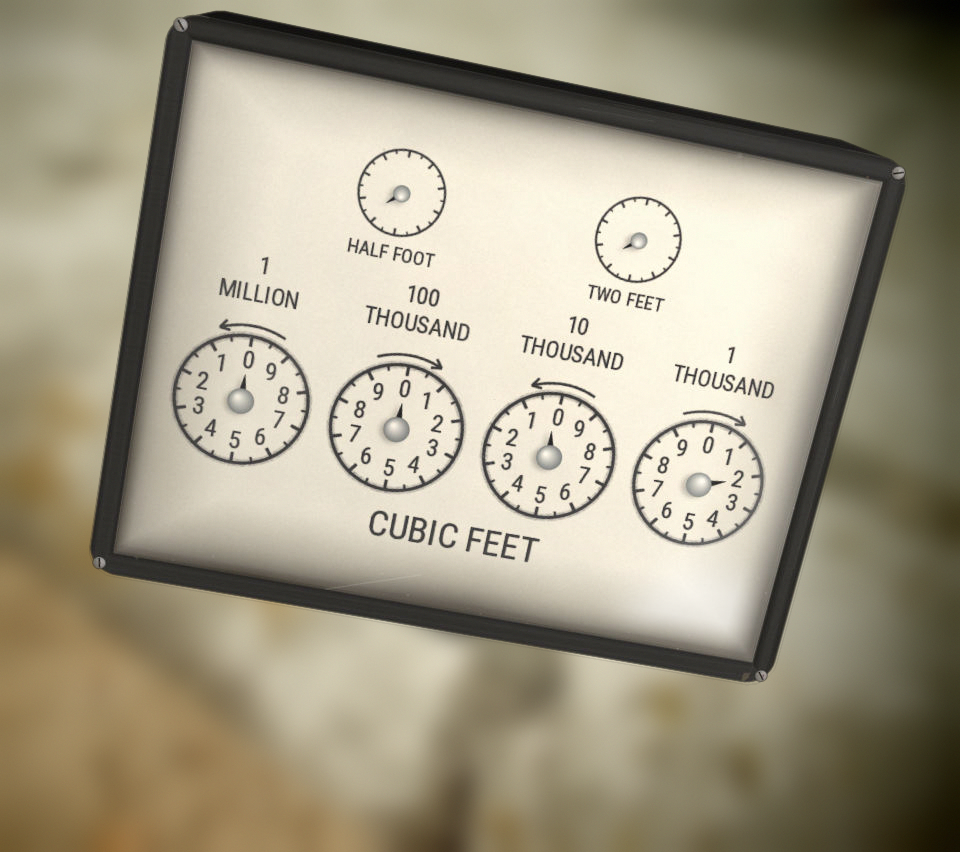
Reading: 200ft³
